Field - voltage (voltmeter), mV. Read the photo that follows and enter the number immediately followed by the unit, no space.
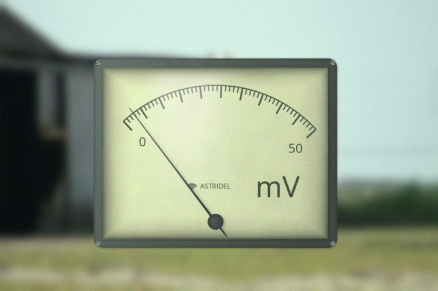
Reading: 3mV
